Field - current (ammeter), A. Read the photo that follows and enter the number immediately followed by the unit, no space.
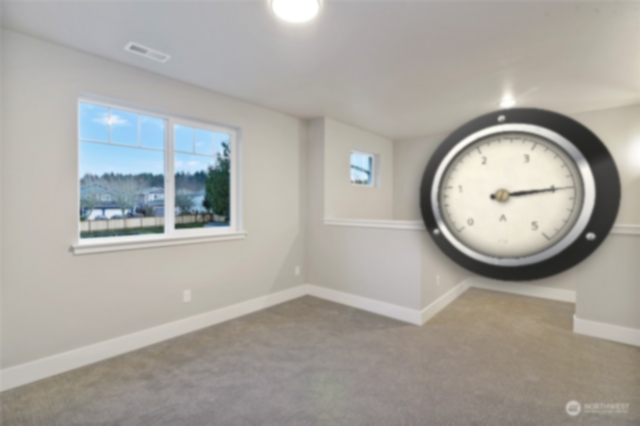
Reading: 4A
